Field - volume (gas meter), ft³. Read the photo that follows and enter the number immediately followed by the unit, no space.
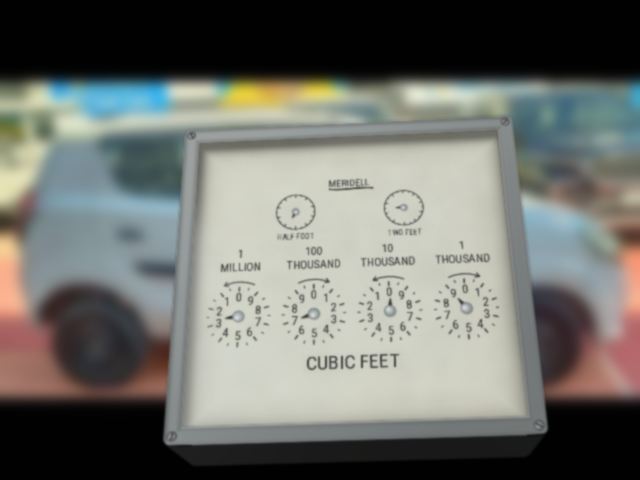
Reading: 269900ft³
